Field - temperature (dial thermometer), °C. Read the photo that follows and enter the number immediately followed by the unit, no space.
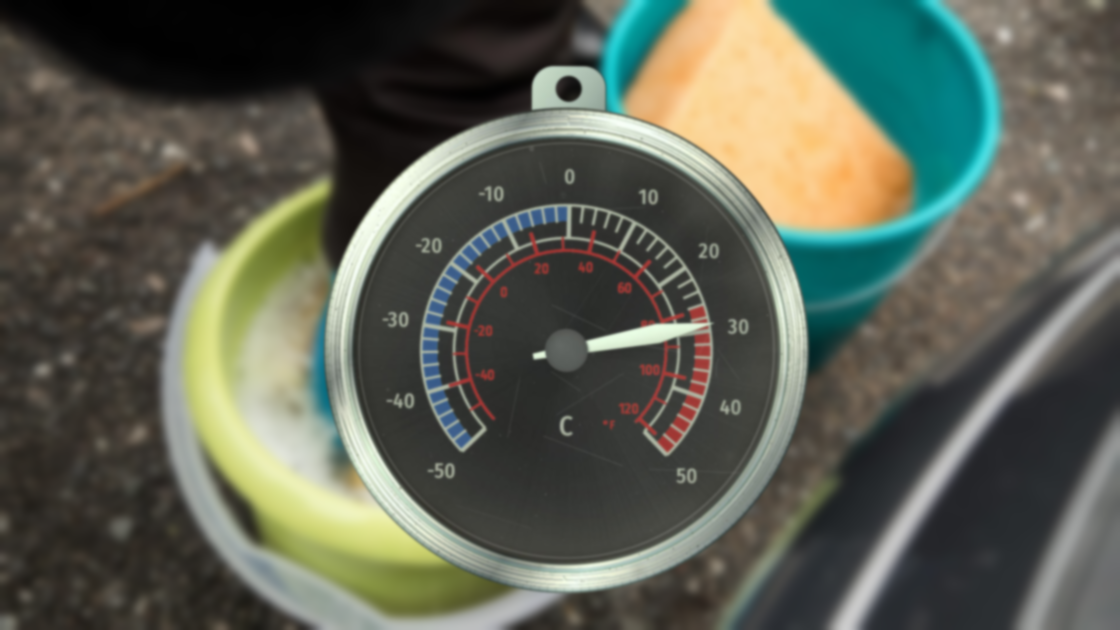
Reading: 29°C
